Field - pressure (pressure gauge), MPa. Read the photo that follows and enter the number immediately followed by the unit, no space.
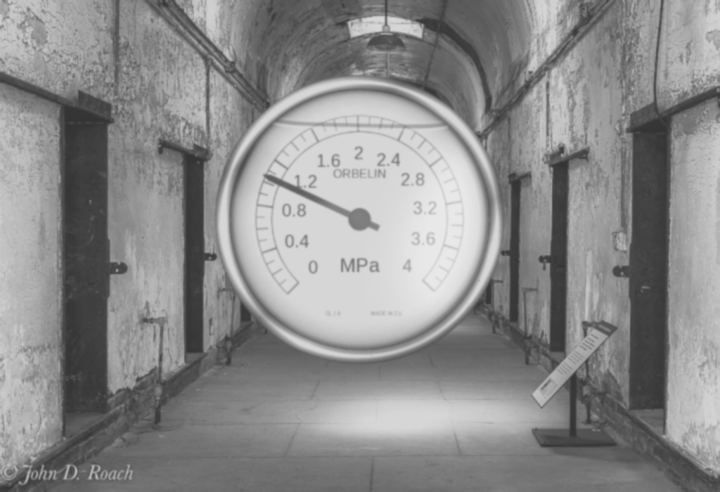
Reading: 1.05MPa
